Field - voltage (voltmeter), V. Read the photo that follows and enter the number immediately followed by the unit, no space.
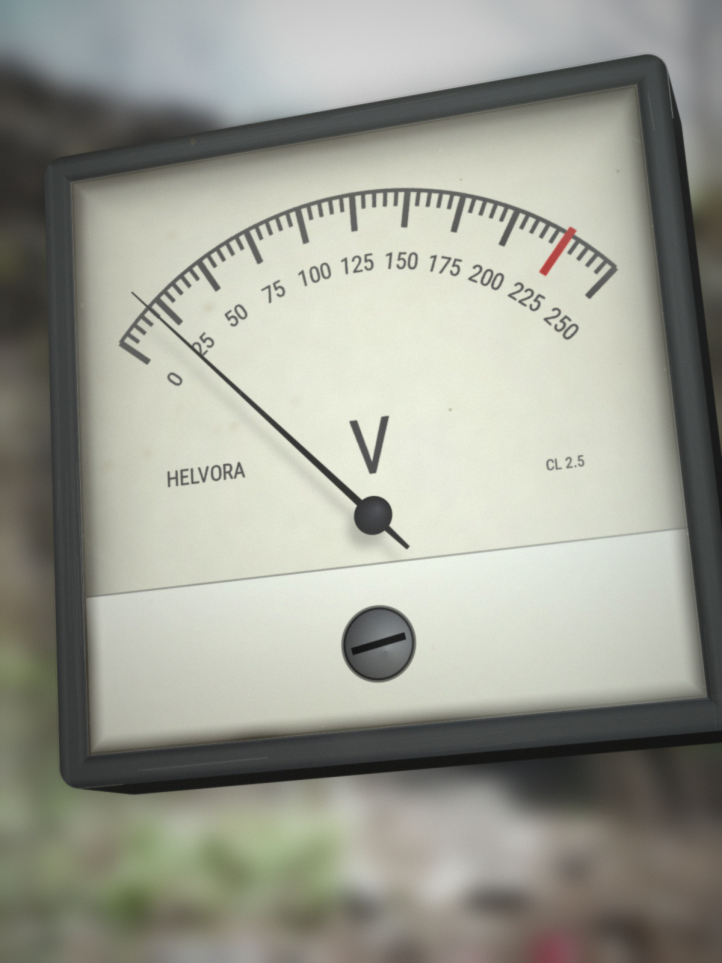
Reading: 20V
